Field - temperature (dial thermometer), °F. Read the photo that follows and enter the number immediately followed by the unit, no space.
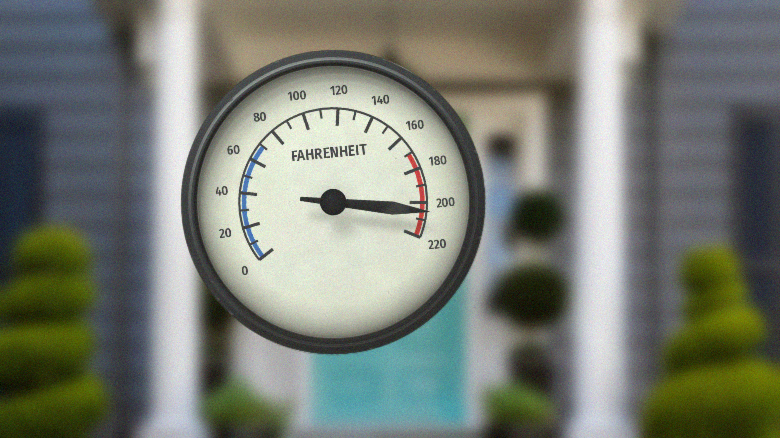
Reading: 205°F
